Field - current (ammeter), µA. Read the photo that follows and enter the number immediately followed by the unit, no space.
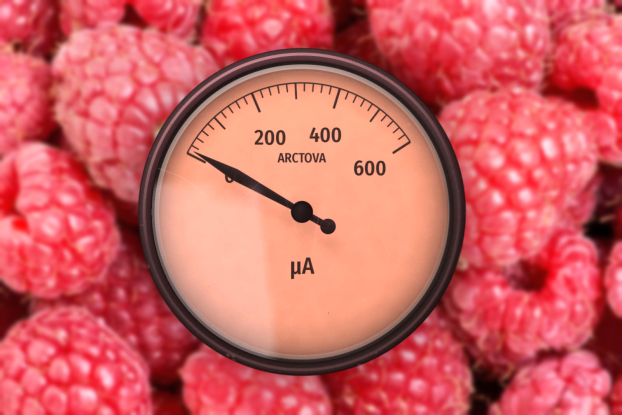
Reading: 10µA
